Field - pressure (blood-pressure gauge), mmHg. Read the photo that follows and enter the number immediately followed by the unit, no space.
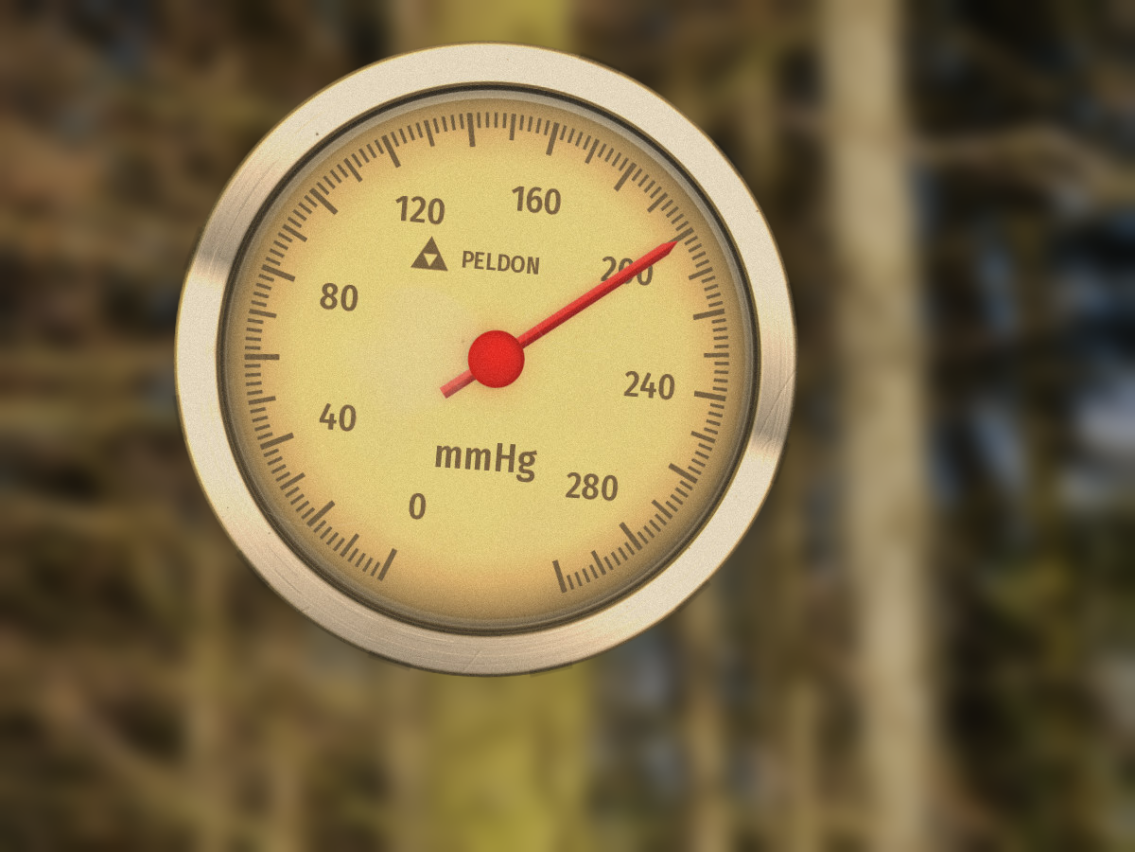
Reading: 200mmHg
